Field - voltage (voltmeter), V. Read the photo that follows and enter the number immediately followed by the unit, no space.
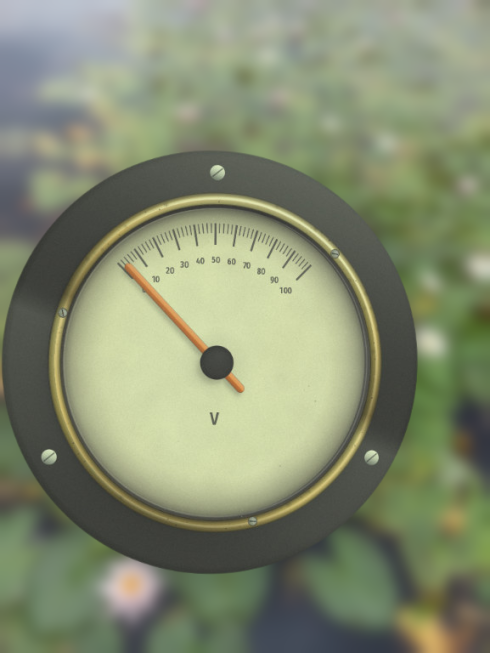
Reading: 2V
